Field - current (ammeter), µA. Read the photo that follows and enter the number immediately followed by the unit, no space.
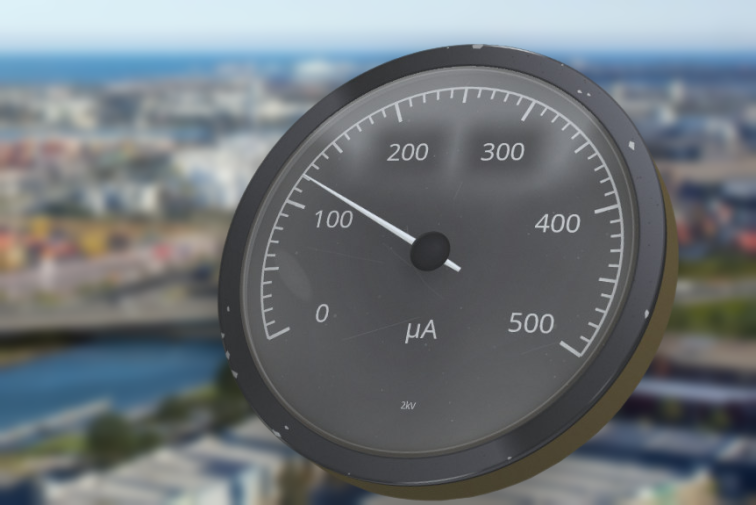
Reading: 120µA
